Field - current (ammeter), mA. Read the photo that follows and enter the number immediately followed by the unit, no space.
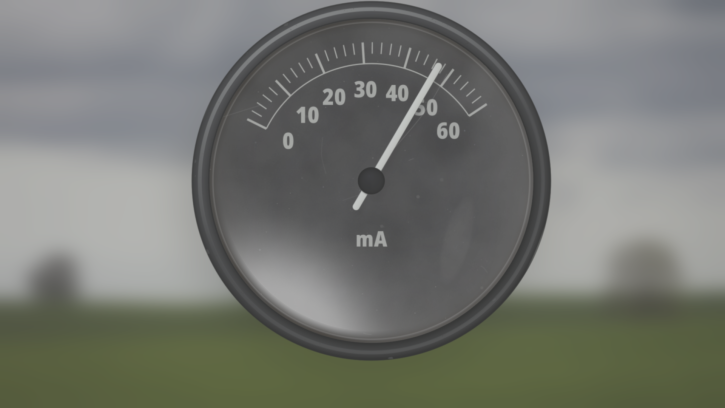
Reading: 47mA
